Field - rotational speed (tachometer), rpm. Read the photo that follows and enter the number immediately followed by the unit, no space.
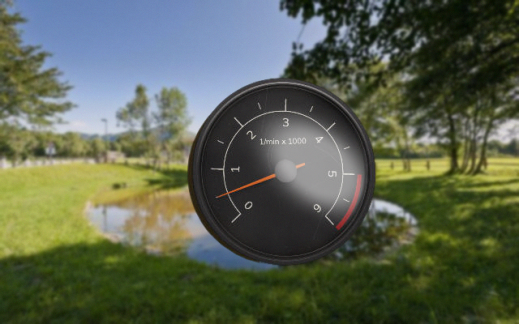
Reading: 500rpm
